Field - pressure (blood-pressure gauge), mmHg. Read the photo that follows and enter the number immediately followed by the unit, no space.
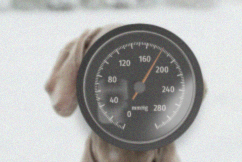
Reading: 180mmHg
